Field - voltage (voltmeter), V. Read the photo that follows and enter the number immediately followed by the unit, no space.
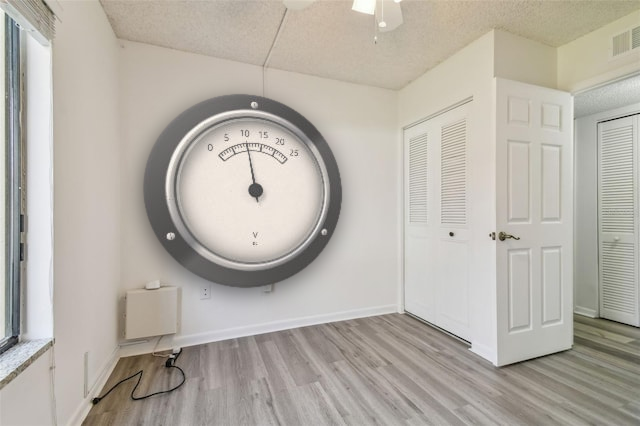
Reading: 10V
